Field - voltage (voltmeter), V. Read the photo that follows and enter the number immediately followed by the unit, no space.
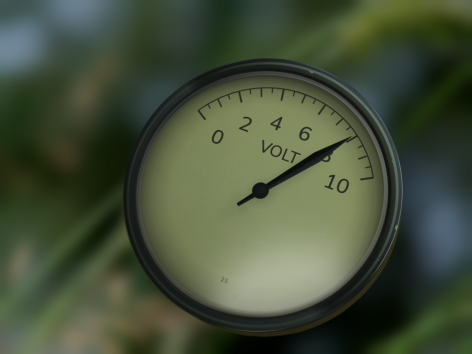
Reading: 8V
